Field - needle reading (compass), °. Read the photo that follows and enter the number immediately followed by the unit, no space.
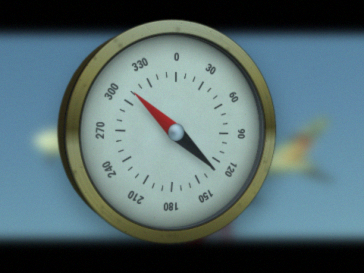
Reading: 310°
